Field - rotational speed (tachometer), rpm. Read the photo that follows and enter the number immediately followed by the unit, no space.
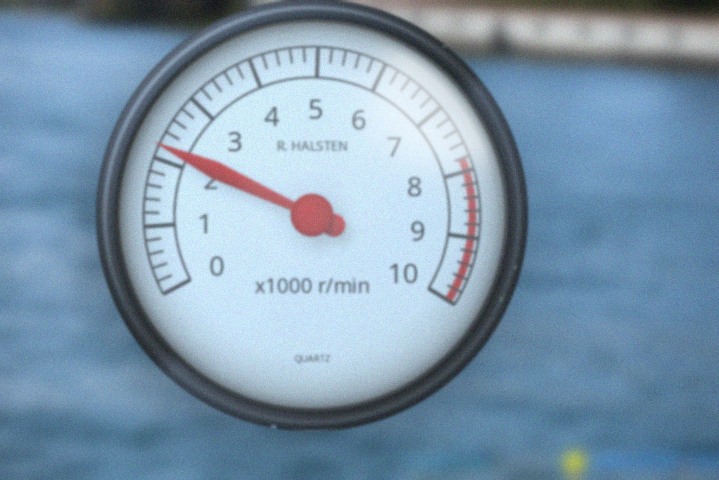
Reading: 2200rpm
